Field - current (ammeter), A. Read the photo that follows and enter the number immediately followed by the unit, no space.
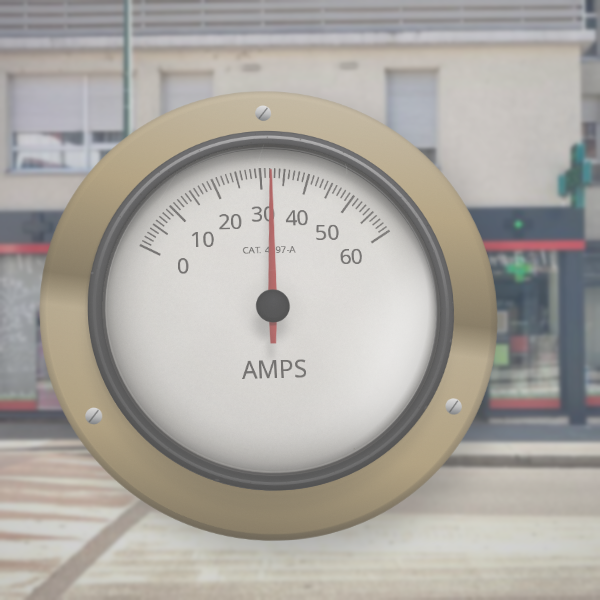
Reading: 32A
